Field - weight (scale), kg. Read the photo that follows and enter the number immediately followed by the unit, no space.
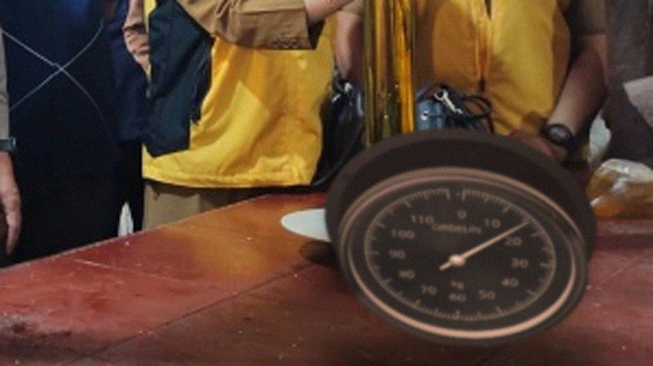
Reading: 15kg
